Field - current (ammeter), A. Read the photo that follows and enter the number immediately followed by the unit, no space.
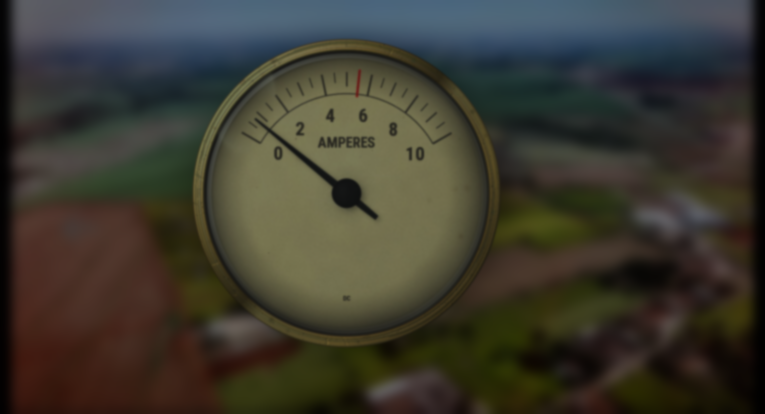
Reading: 0.75A
